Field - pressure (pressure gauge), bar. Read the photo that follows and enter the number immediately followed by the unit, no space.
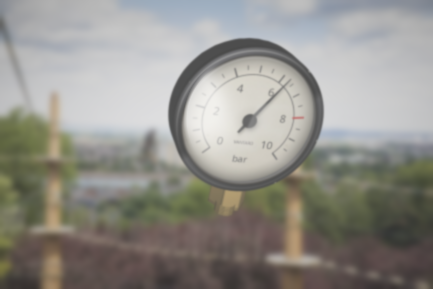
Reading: 6.25bar
